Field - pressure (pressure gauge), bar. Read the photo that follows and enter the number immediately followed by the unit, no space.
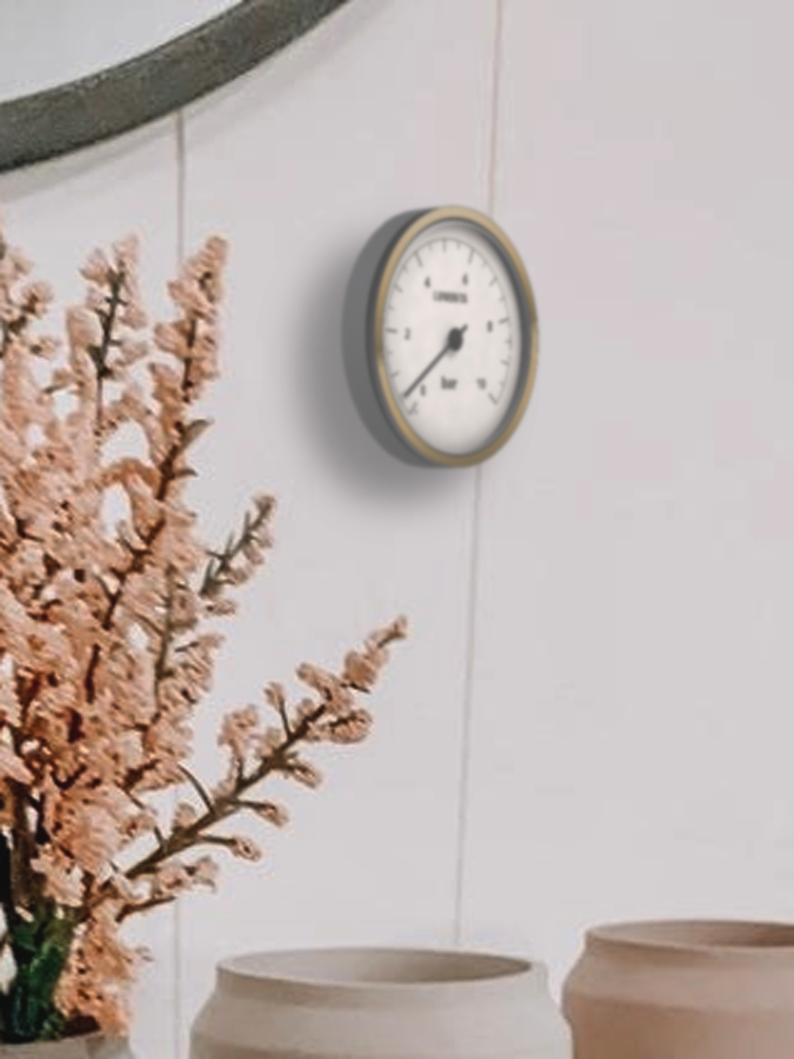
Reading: 0.5bar
